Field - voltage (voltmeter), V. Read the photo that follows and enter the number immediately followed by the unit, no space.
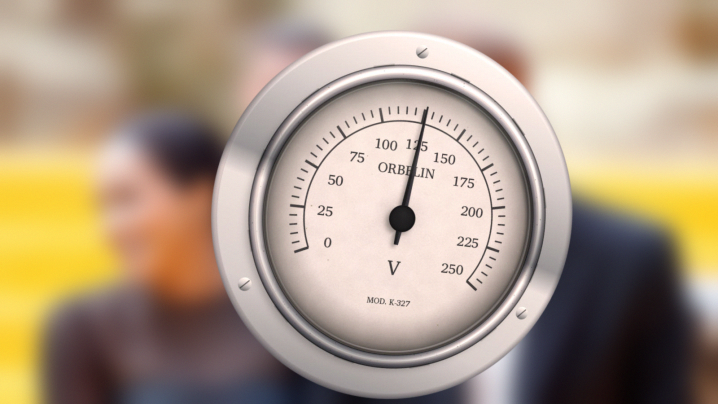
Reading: 125V
